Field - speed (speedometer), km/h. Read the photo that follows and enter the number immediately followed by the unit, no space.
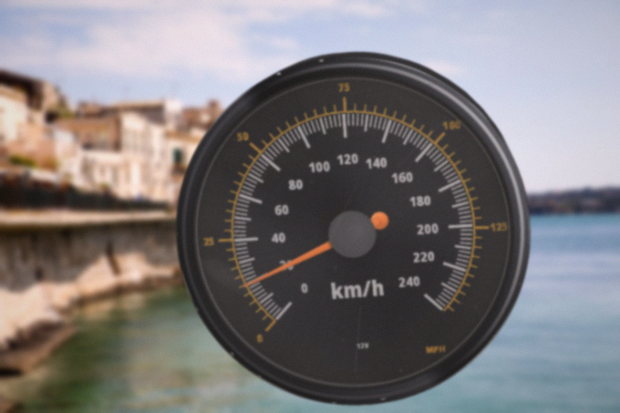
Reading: 20km/h
